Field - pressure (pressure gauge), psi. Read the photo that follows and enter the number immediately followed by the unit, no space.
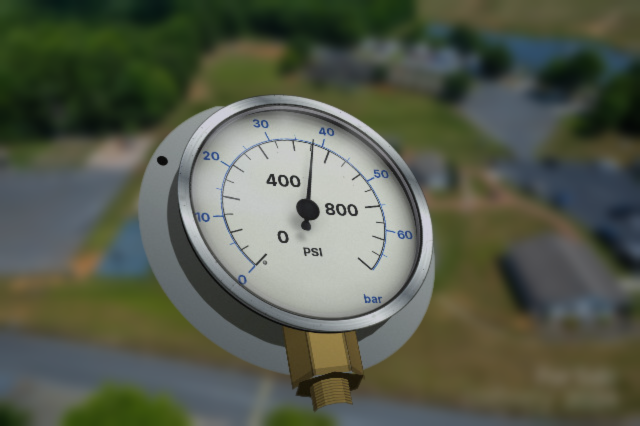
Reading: 550psi
